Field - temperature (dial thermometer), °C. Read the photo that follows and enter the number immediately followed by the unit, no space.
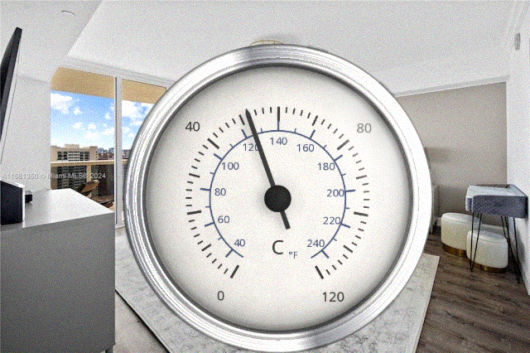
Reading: 52°C
